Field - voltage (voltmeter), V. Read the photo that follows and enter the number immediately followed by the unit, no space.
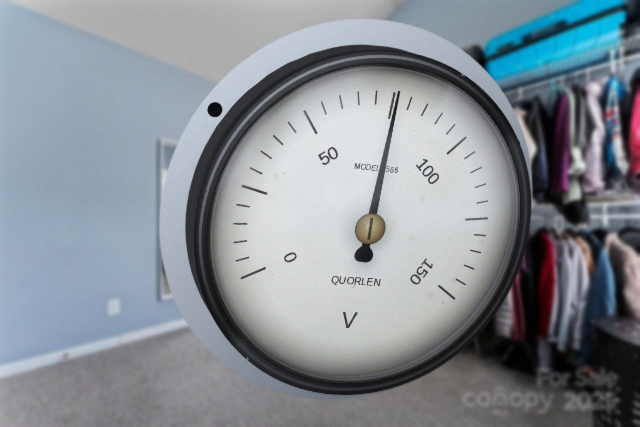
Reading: 75V
